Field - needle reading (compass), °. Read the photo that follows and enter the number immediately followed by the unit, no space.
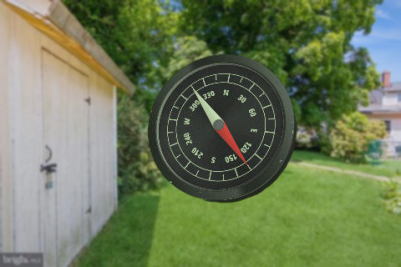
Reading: 135°
